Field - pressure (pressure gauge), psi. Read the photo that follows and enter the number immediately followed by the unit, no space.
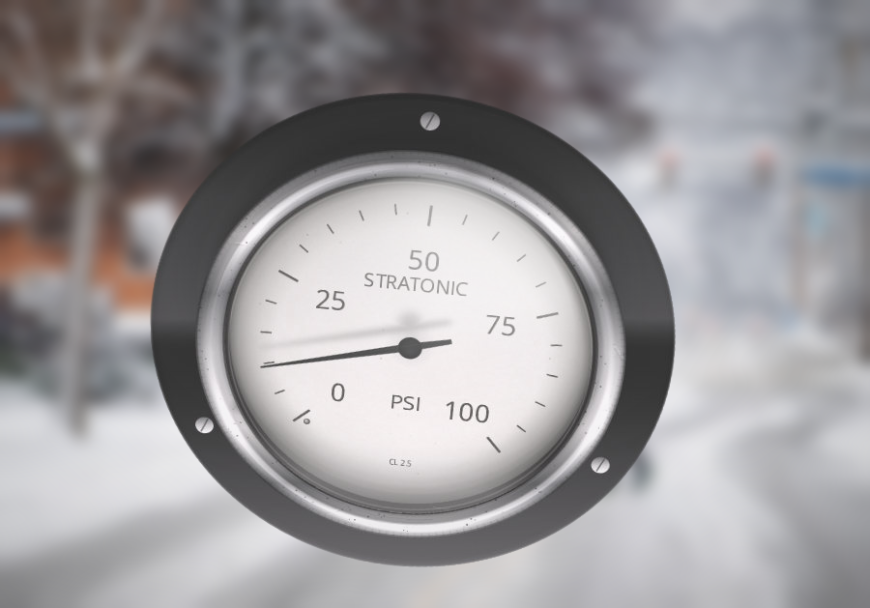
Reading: 10psi
